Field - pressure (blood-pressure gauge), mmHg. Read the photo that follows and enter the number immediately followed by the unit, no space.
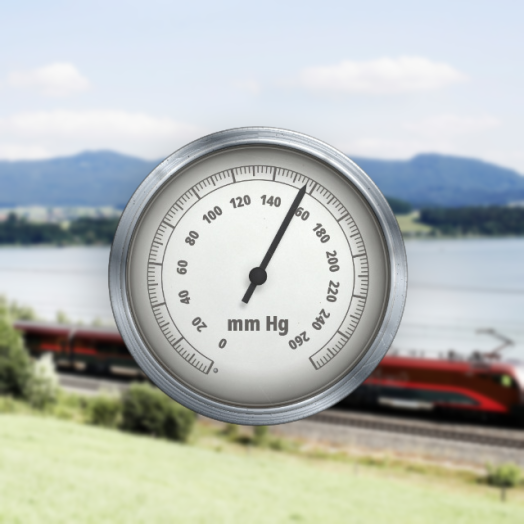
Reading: 156mmHg
